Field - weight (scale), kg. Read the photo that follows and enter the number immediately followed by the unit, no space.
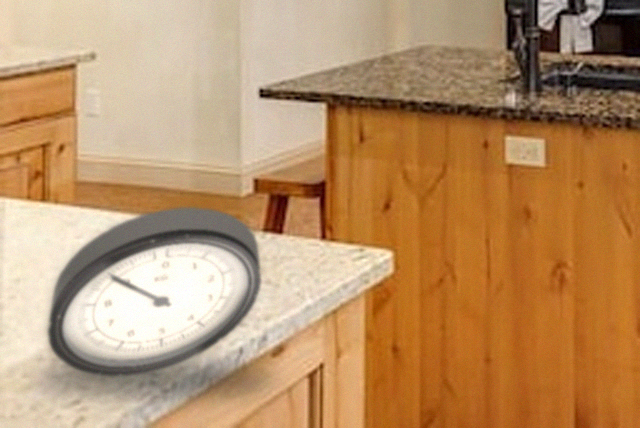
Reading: 9kg
